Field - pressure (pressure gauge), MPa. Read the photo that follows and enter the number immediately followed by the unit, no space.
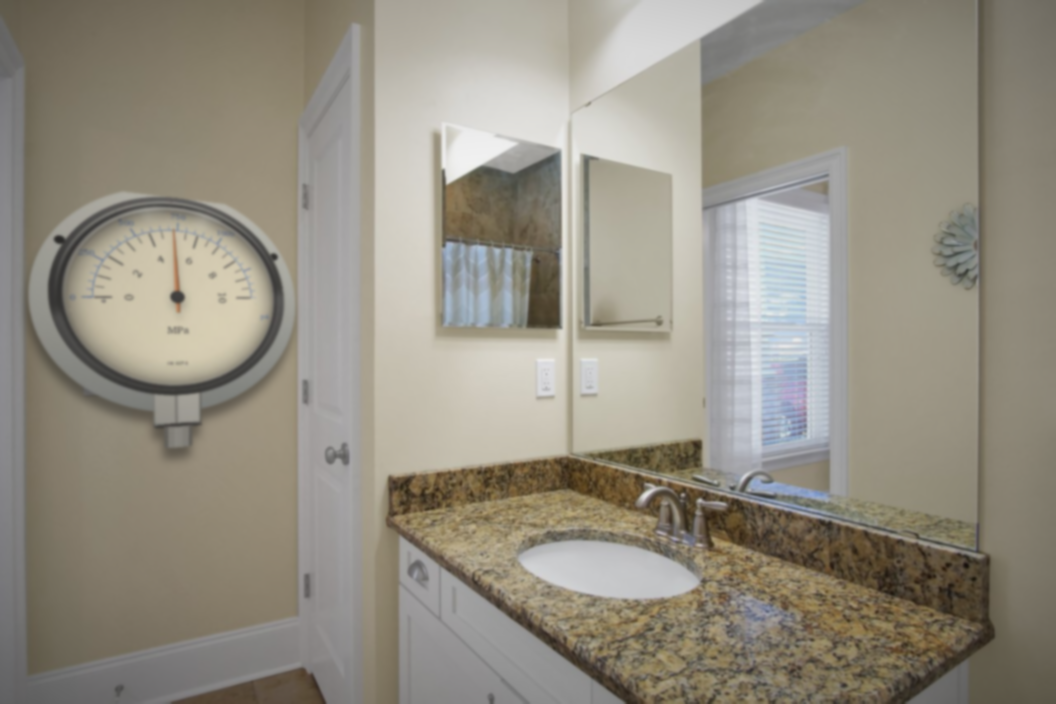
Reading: 5MPa
